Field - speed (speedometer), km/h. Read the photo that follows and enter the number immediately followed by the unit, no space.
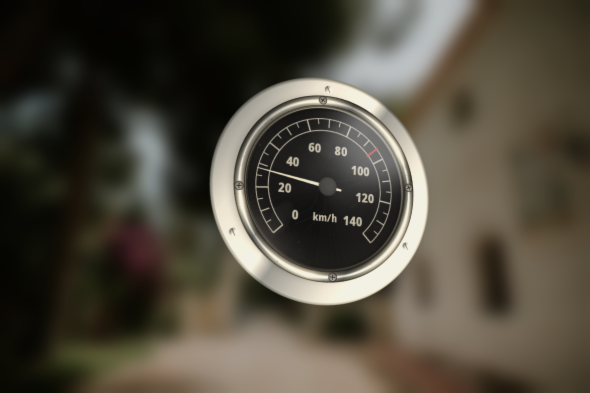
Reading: 27.5km/h
